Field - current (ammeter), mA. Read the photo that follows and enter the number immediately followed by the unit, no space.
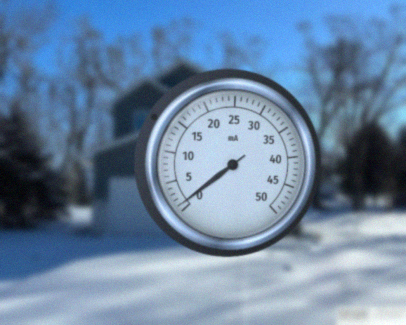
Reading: 1mA
